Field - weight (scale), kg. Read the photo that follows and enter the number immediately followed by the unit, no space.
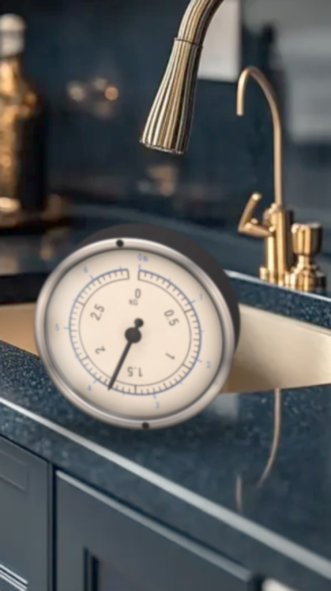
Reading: 1.7kg
